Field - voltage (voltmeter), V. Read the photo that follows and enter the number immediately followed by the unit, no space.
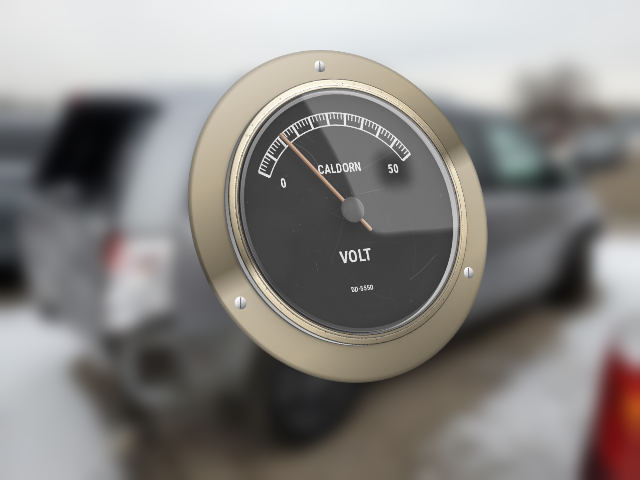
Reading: 10V
